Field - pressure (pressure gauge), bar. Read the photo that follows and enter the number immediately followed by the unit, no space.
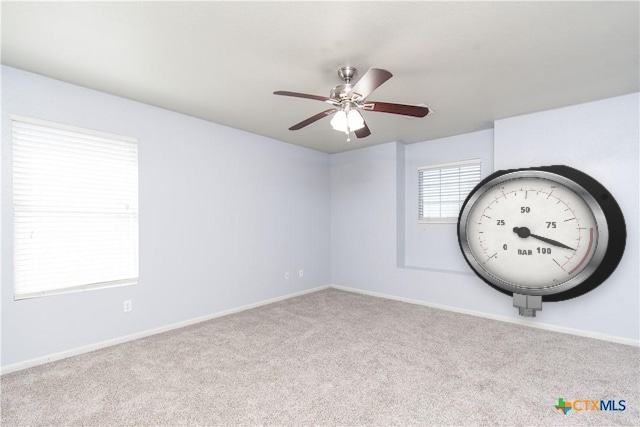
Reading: 90bar
